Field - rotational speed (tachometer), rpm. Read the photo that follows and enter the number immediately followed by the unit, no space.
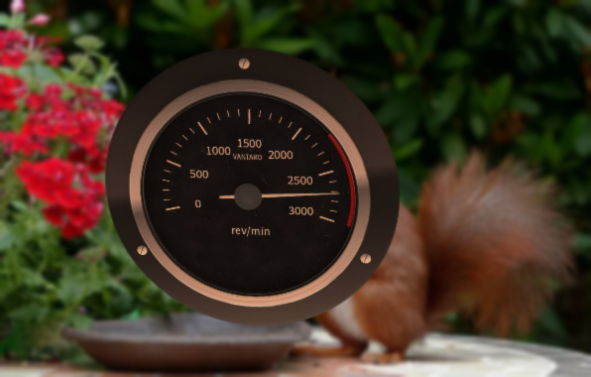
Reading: 2700rpm
